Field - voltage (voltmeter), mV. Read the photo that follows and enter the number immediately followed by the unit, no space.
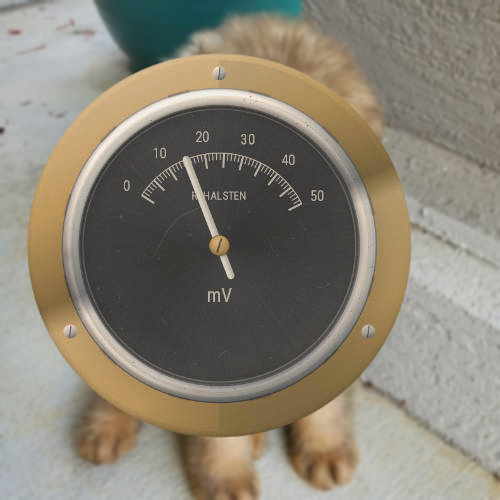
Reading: 15mV
